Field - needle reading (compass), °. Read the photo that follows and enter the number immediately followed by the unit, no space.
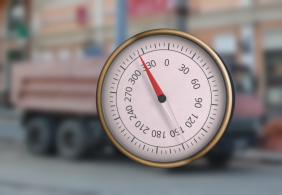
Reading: 325°
